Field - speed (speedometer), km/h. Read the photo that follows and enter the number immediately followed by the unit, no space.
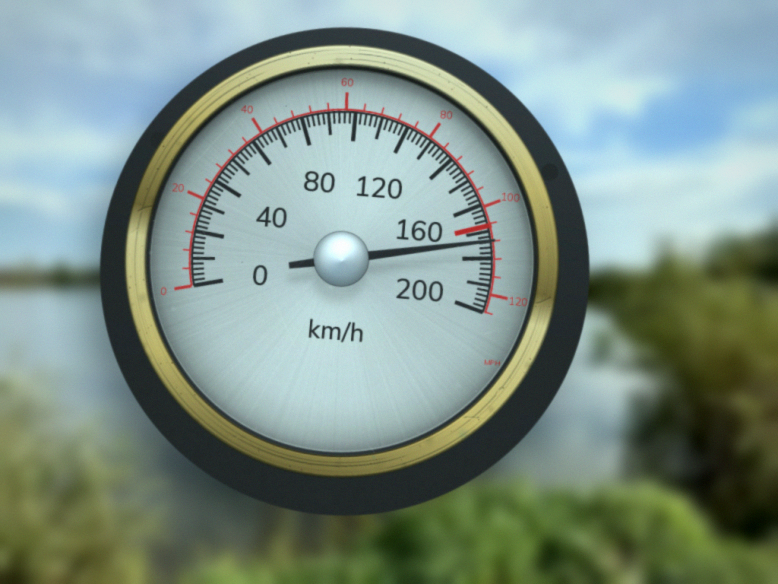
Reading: 174km/h
